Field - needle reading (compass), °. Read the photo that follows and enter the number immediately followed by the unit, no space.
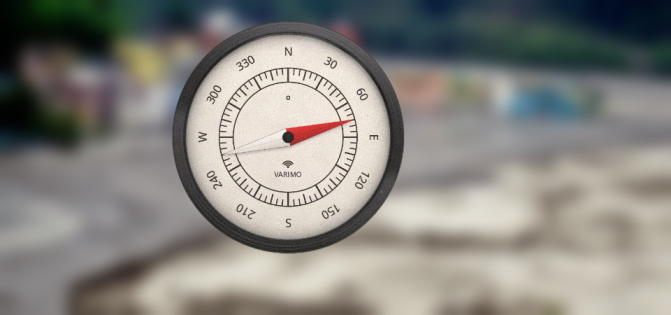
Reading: 75°
